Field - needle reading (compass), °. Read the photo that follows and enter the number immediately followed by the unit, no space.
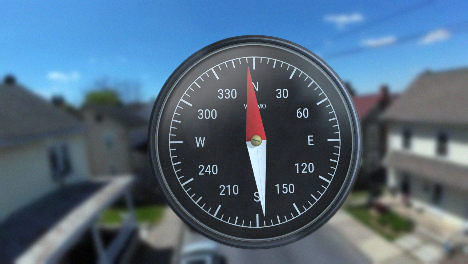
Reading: 355°
